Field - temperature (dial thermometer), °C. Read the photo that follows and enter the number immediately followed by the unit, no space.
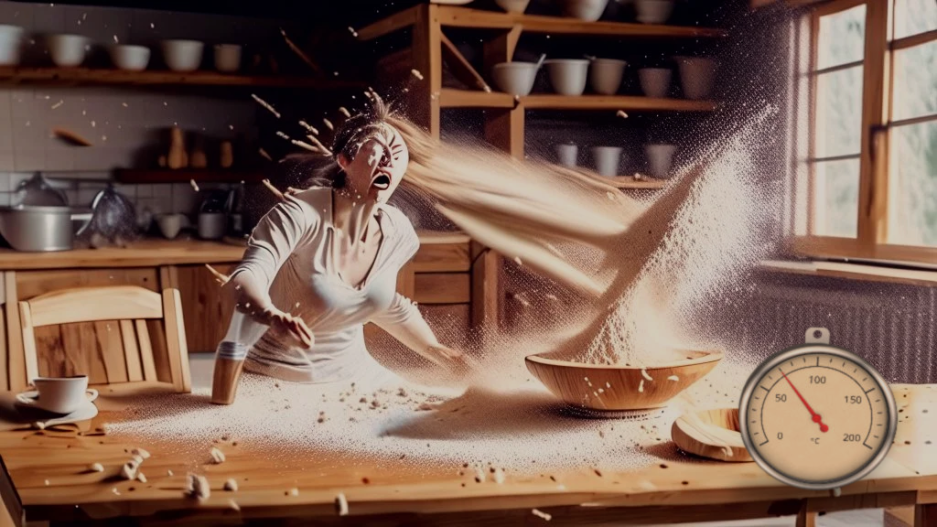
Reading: 70°C
